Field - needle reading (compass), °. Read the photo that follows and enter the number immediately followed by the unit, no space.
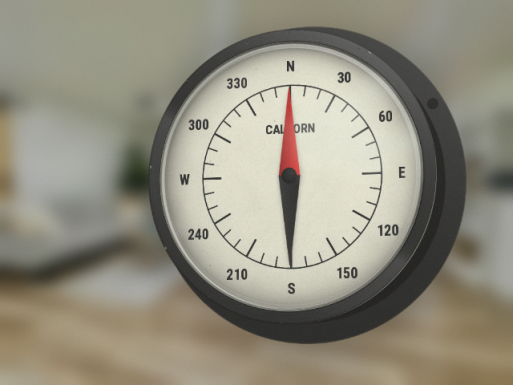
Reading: 0°
